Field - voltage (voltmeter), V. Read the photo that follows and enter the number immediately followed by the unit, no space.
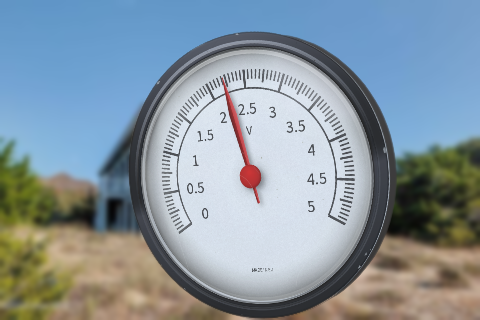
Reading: 2.25V
